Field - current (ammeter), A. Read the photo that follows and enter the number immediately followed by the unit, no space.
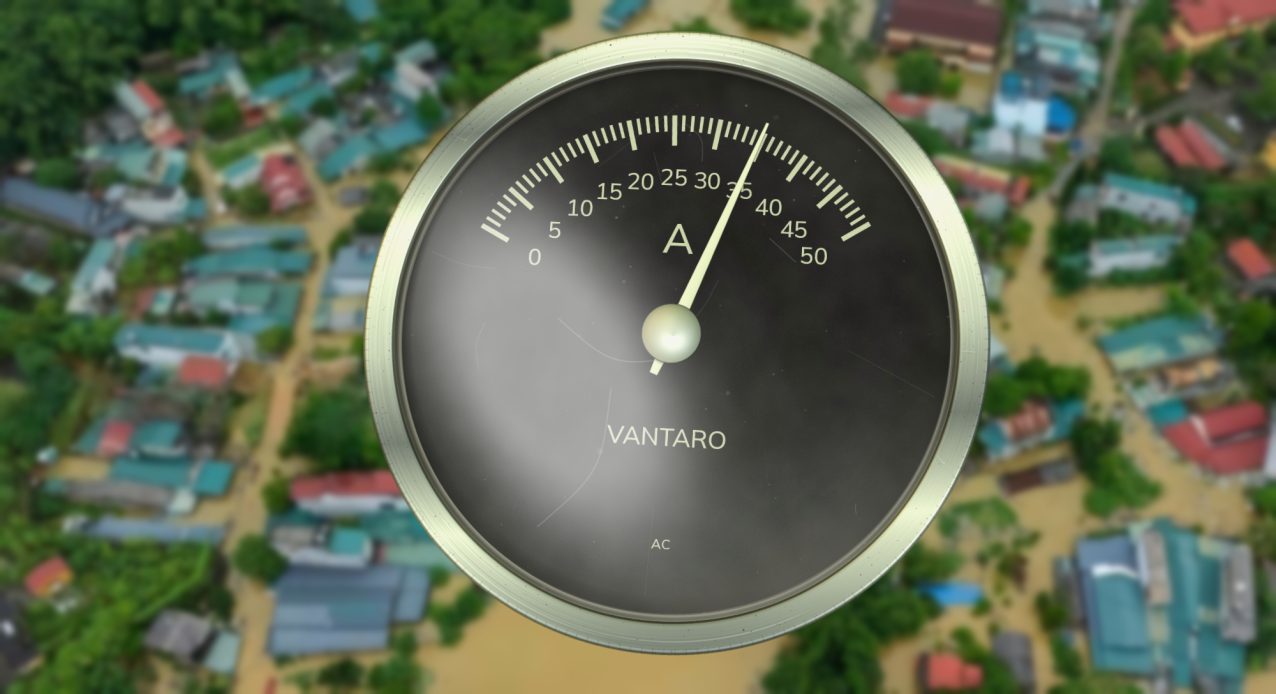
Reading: 35A
